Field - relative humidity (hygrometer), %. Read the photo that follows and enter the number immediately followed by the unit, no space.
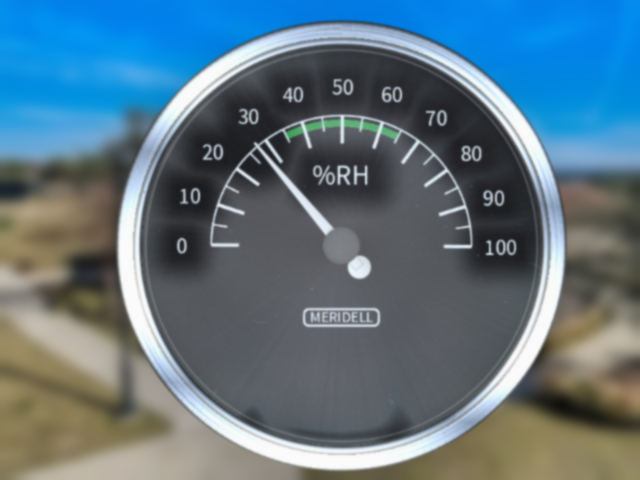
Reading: 27.5%
